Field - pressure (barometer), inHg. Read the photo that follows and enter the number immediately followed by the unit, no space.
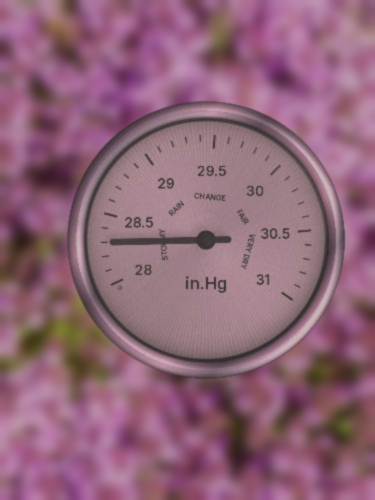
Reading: 28.3inHg
